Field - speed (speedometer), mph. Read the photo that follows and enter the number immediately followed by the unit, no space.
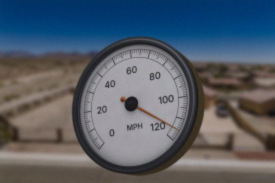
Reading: 115mph
